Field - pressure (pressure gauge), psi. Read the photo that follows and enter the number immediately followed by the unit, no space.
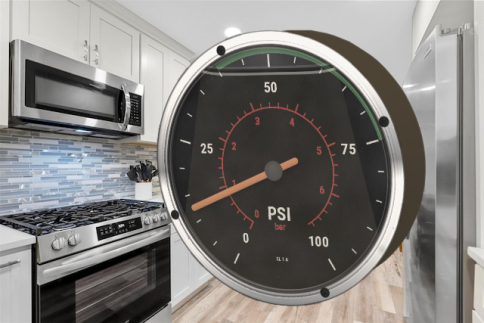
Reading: 12.5psi
